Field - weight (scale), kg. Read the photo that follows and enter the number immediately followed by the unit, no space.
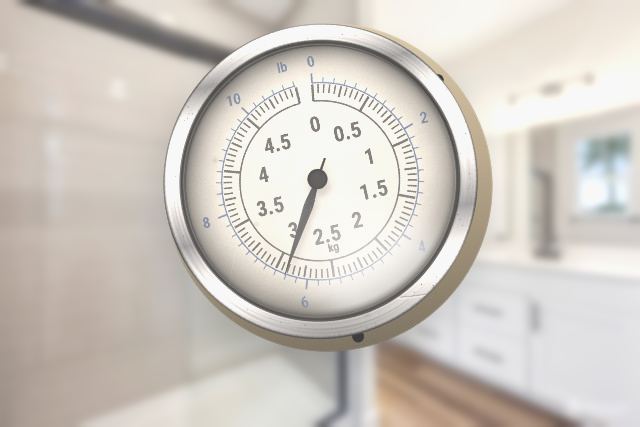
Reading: 2.9kg
